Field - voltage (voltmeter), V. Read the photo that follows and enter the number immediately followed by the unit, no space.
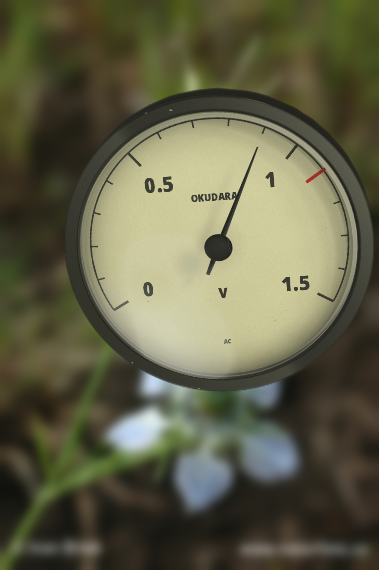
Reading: 0.9V
